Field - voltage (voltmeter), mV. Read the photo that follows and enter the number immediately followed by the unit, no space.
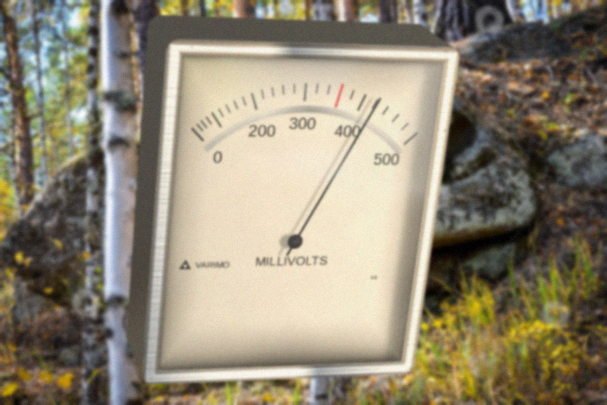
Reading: 420mV
